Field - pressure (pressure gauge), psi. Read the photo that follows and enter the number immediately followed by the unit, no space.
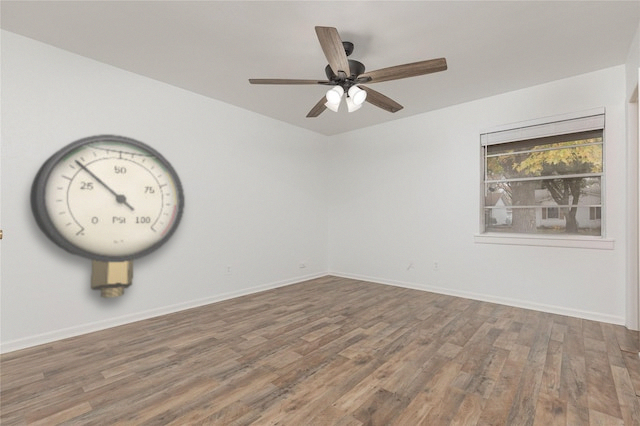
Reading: 32.5psi
